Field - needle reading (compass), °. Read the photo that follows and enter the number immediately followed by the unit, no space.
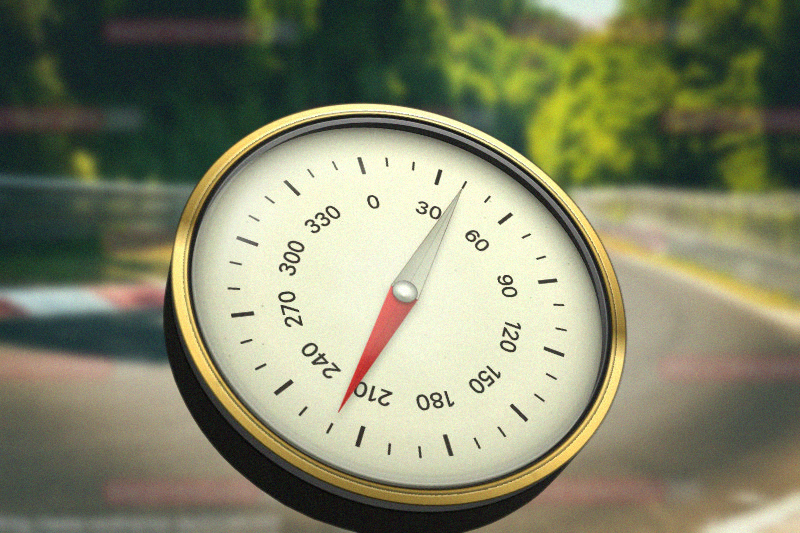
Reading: 220°
